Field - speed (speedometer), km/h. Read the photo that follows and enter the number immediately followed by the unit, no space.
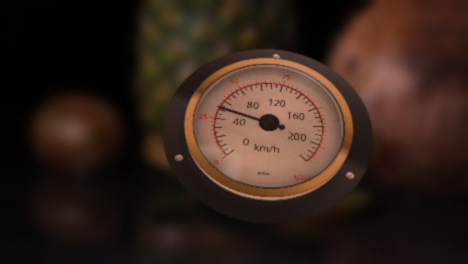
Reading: 50km/h
